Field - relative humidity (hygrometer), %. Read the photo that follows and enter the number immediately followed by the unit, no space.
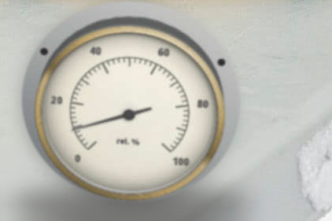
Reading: 10%
